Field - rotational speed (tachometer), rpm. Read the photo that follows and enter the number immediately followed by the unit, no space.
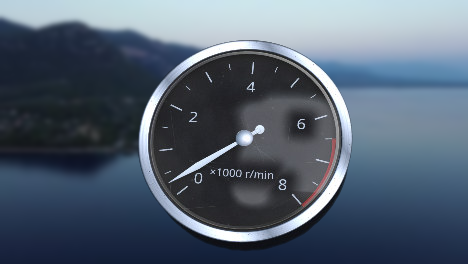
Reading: 250rpm
